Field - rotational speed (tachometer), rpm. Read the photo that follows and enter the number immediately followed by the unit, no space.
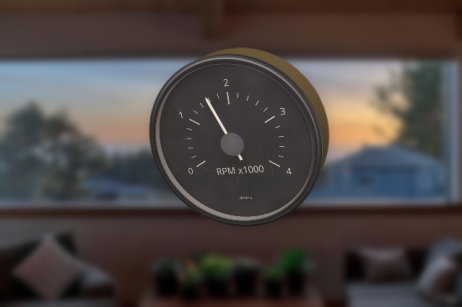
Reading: 1600rpm
